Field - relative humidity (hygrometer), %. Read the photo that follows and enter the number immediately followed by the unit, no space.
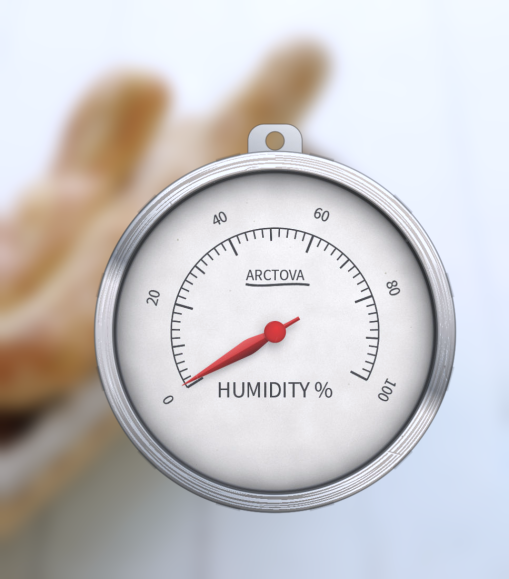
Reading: 1%
